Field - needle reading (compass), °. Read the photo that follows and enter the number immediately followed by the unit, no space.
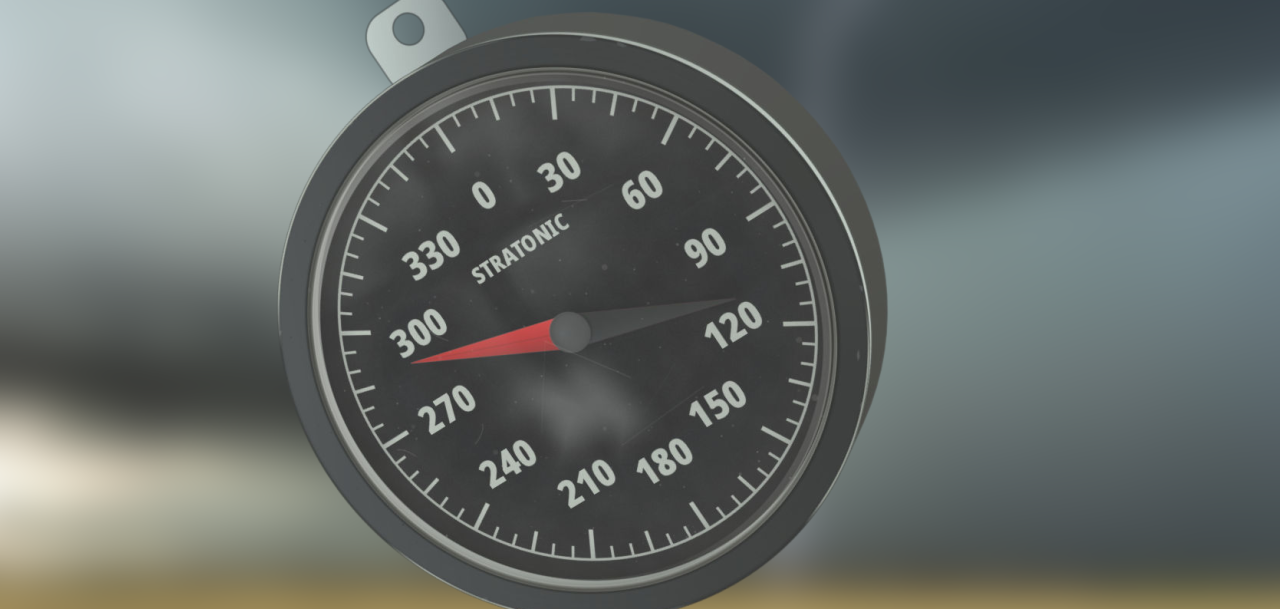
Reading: 290°
